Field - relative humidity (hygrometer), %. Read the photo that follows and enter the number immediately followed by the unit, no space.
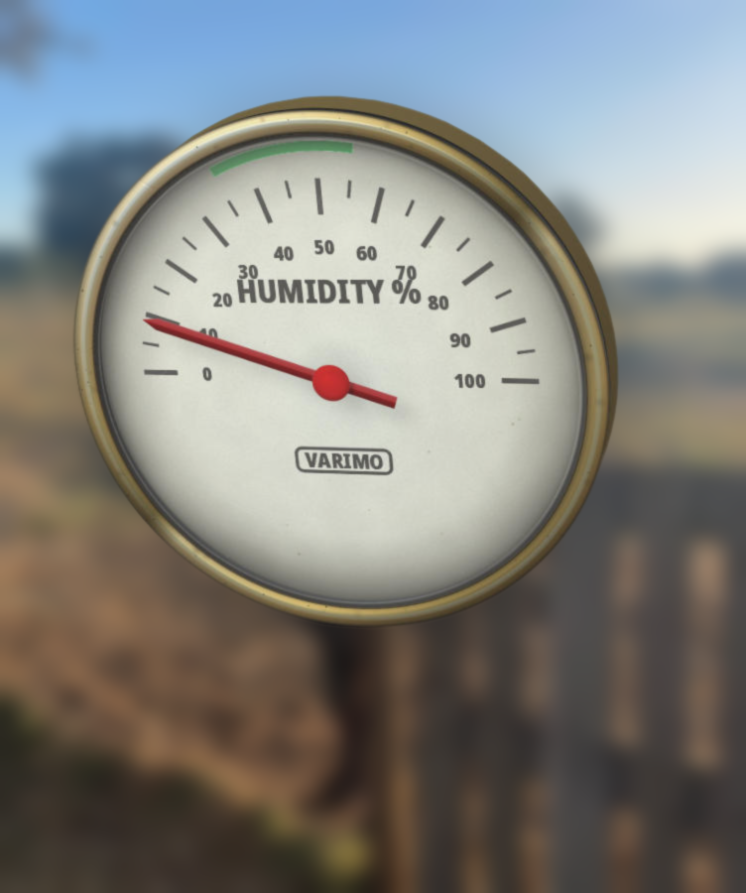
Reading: 10%
